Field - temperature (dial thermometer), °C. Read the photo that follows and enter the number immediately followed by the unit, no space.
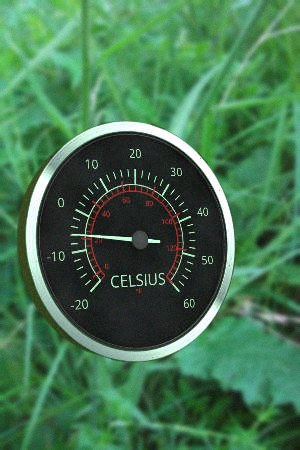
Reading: -6°C
